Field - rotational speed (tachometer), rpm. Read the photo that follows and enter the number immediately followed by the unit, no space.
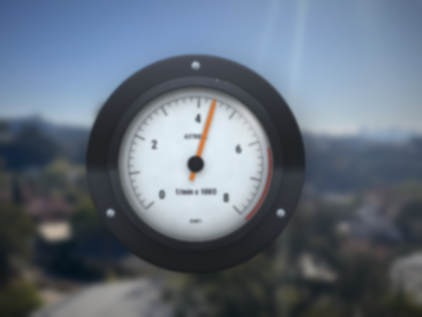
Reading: 4400rpm
